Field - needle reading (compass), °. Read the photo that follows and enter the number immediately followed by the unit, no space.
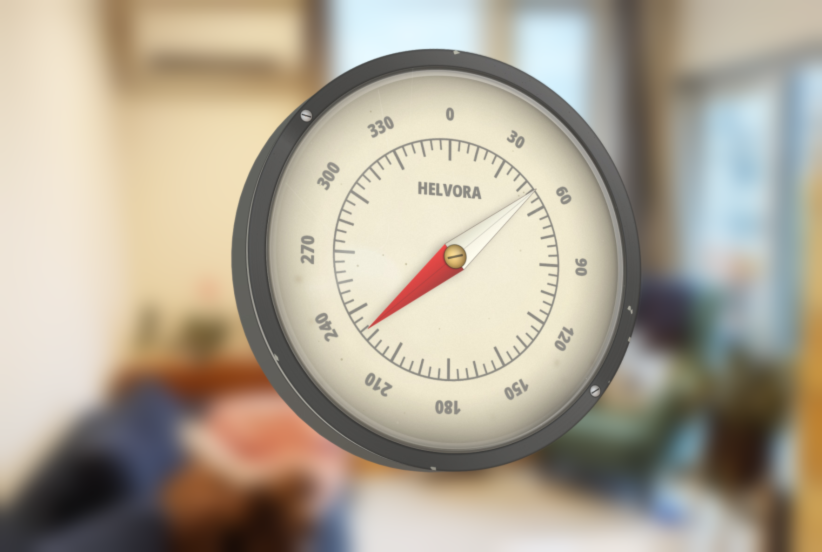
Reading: 230°
